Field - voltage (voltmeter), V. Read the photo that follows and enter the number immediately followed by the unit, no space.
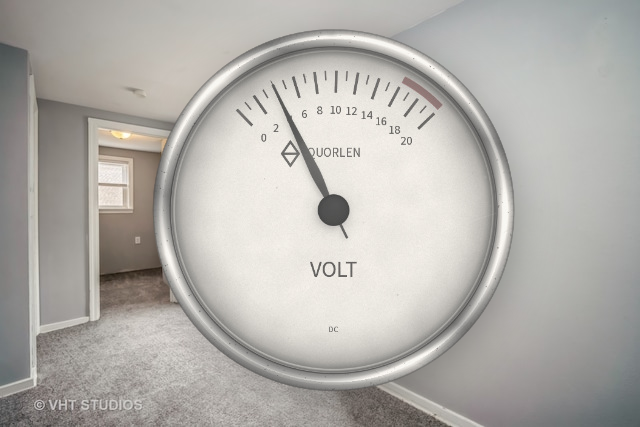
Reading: 4V
